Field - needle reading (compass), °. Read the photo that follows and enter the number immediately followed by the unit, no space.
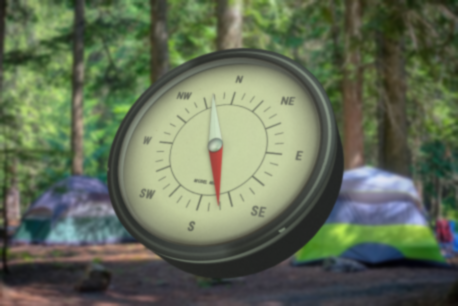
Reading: 160°
